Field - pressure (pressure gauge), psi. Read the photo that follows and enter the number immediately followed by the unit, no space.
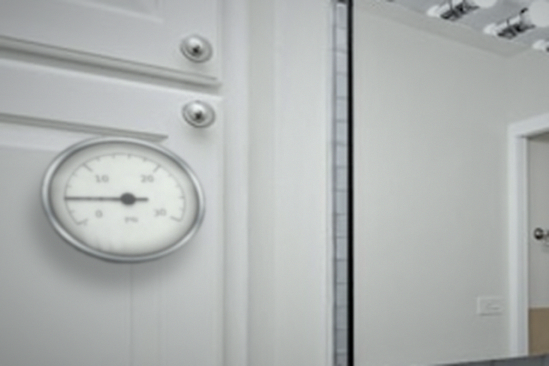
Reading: 4psi
